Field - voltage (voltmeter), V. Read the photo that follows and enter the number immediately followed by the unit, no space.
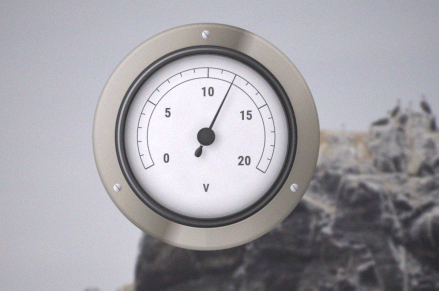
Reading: 12V
